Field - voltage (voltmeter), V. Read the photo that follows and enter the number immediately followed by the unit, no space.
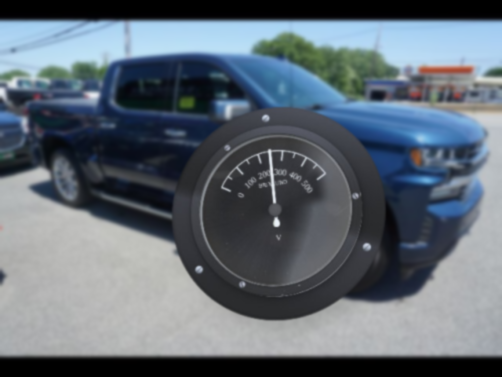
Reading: 250V
